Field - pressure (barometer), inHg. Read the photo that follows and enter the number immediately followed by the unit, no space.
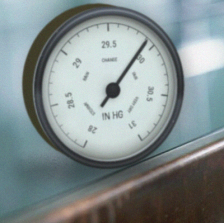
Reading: 29.9inHg
